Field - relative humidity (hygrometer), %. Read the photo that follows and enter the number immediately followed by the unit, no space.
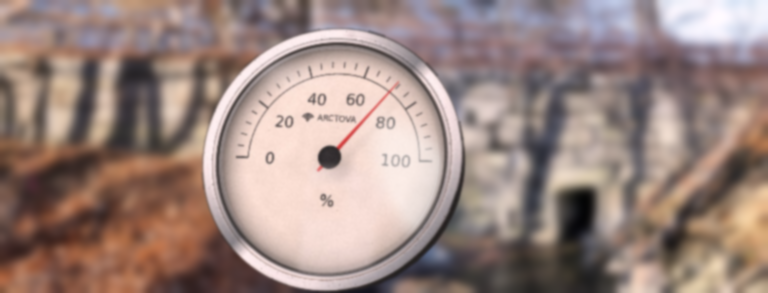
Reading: 72%
